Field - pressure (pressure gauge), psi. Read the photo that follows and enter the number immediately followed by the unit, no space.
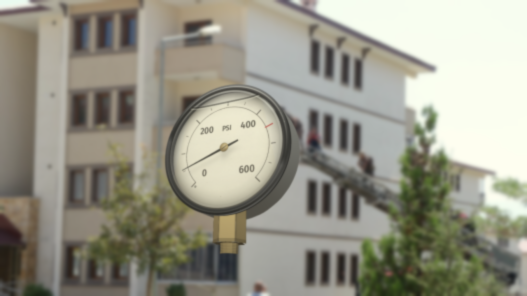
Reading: 50psi
